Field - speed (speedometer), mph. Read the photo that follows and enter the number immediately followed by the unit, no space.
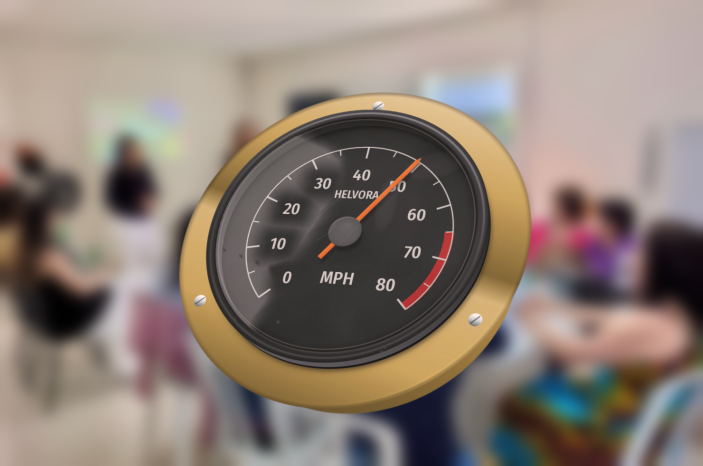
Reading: 50mph
